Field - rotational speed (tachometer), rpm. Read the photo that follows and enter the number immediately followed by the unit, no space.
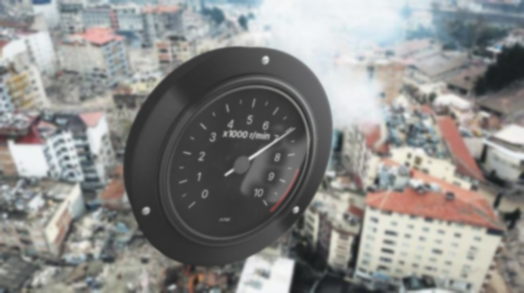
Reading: 7000rpm
